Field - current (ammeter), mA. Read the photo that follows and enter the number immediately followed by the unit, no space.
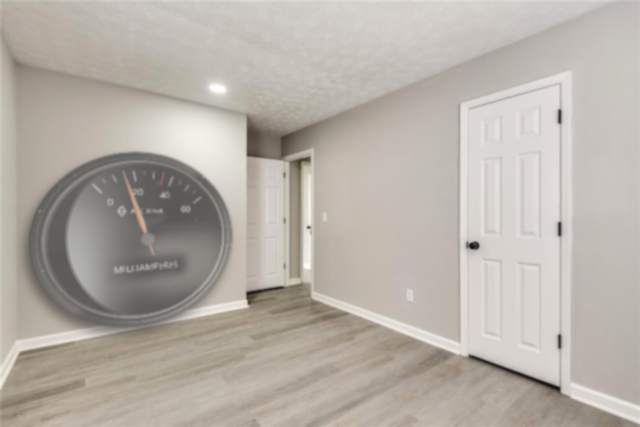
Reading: 15mA
